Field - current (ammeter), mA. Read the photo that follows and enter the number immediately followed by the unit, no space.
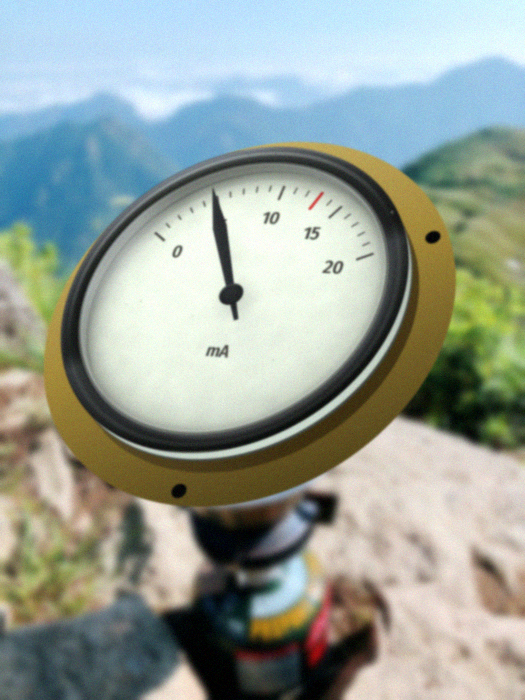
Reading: 5mA
